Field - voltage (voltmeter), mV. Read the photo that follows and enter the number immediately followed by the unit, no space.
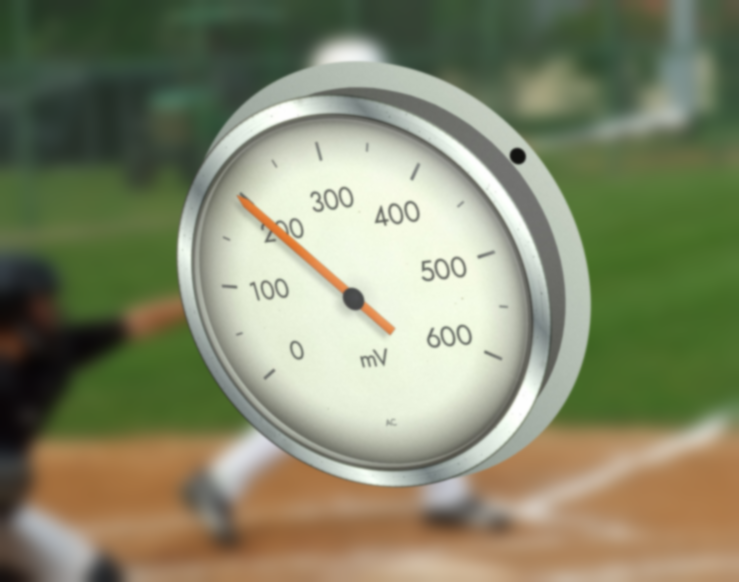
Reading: 200mV
